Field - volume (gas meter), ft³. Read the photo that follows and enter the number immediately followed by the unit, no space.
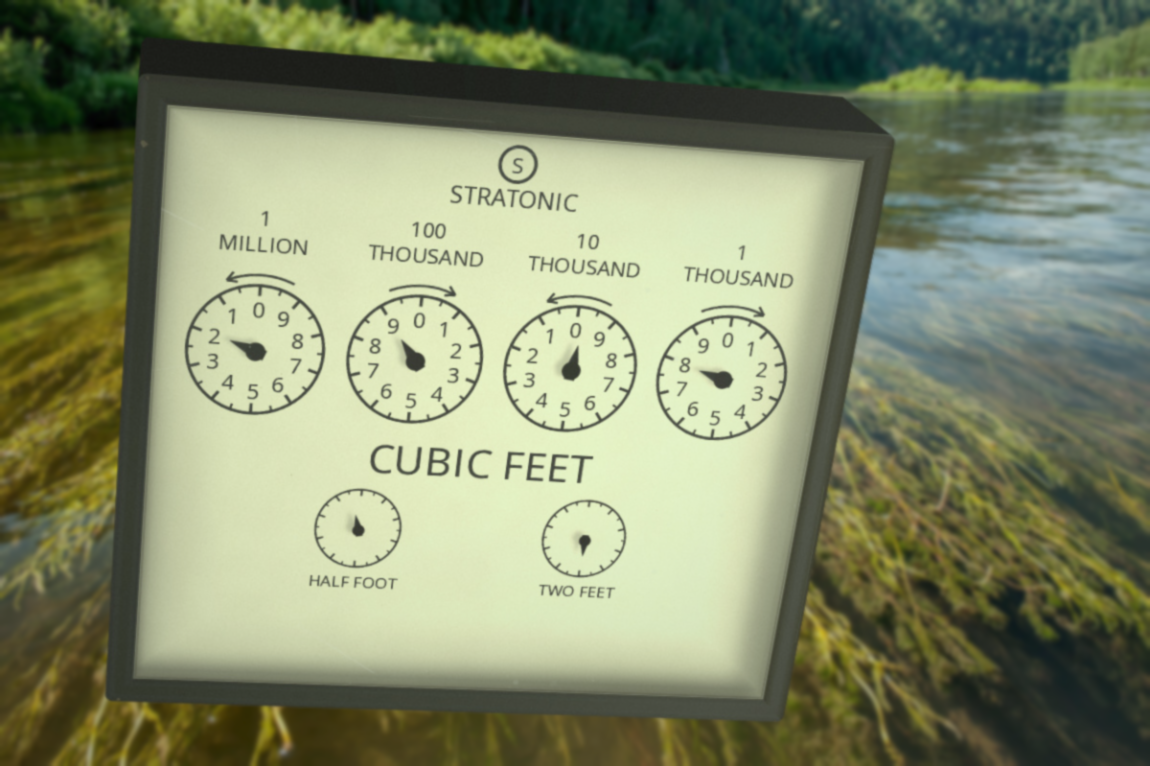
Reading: 189800ft³
